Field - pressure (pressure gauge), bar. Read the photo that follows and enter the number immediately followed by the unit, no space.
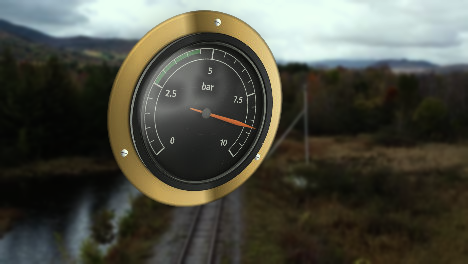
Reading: 8.75bar
